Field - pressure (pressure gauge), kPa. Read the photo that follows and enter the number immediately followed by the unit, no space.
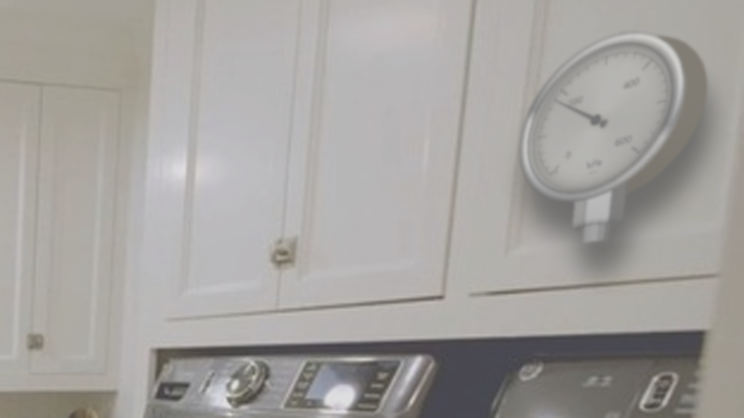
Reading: 180kPa
